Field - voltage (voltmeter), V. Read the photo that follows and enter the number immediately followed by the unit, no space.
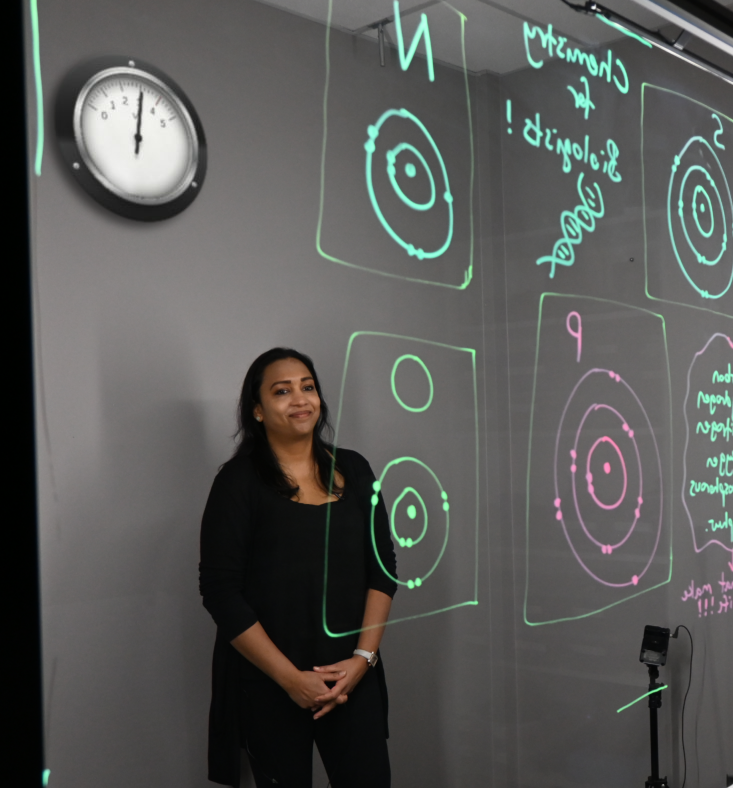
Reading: 3V
